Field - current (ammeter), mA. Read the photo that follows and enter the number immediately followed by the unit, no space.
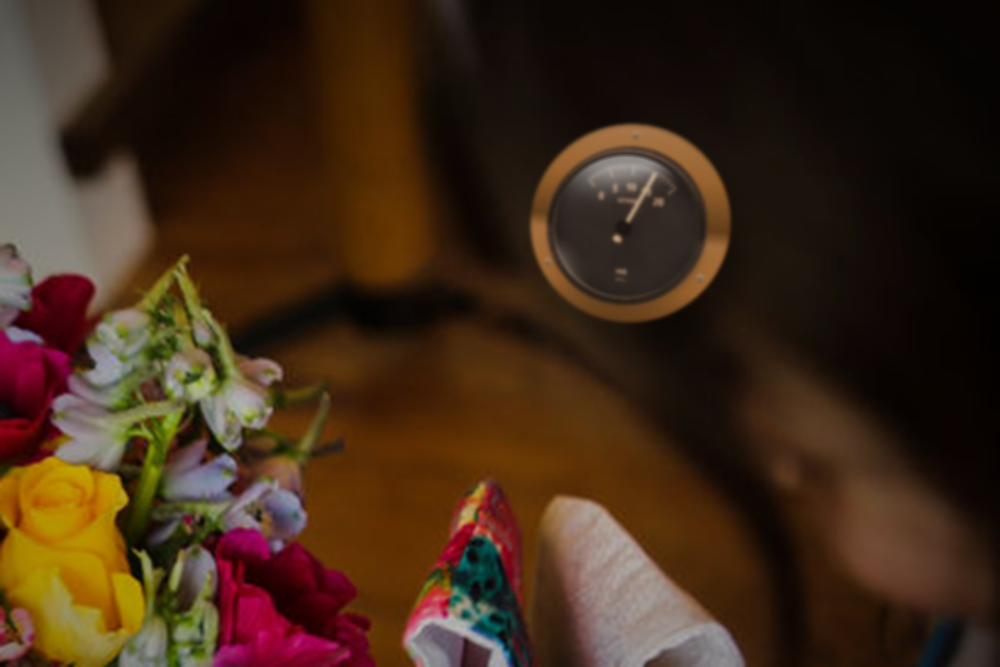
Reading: 15mA
